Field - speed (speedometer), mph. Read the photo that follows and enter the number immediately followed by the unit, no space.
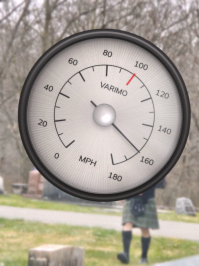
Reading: 160mph
